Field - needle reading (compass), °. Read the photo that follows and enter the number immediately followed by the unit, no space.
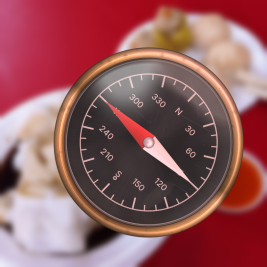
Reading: 270°
